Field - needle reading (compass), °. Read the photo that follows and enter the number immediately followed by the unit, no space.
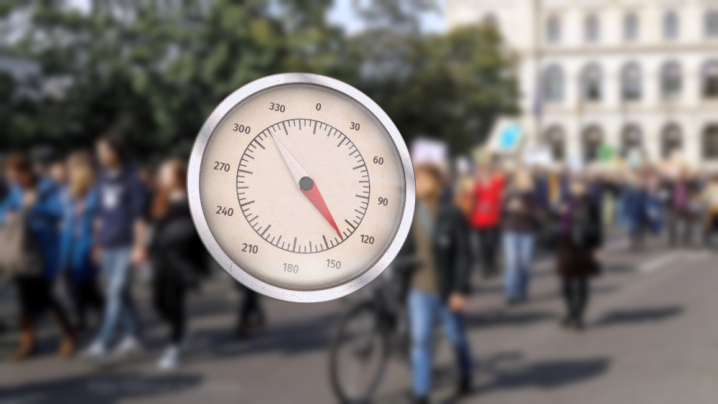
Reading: 135°
